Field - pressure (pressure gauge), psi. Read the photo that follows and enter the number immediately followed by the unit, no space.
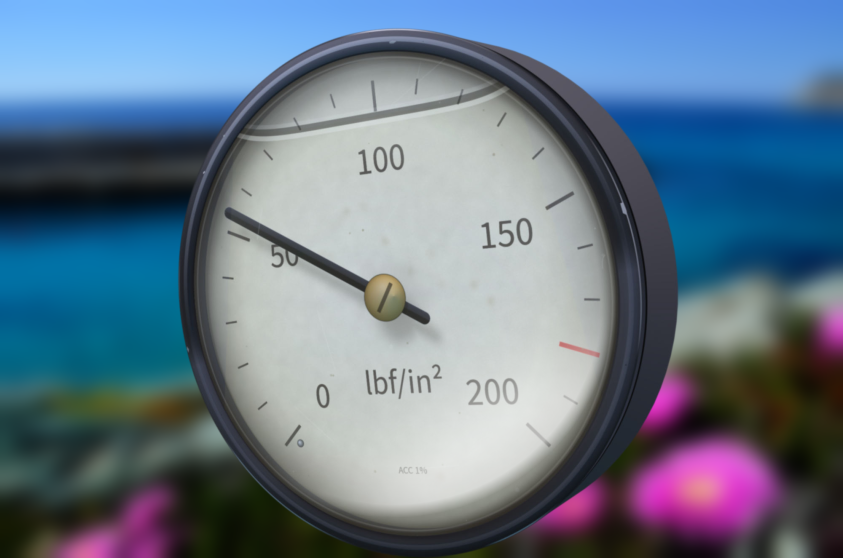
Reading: 55psi
